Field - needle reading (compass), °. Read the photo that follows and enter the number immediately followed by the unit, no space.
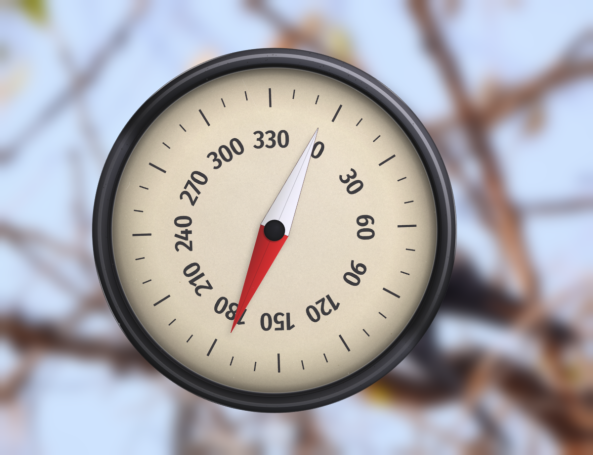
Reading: 175°
